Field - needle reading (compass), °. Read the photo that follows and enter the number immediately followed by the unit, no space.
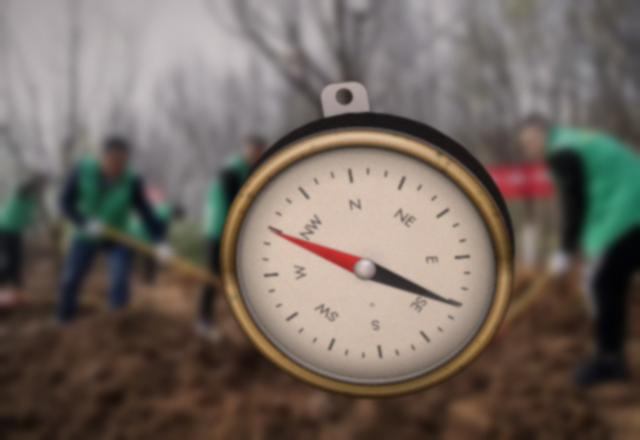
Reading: 300°
